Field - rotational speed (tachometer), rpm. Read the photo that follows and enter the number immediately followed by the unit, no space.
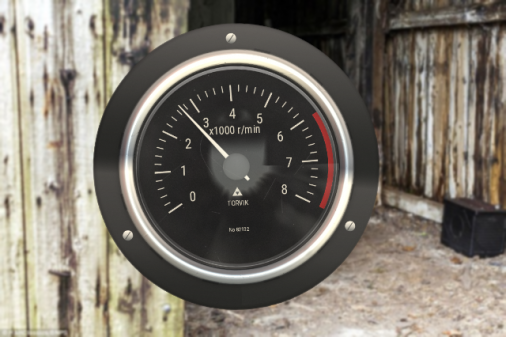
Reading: 2700rpm
